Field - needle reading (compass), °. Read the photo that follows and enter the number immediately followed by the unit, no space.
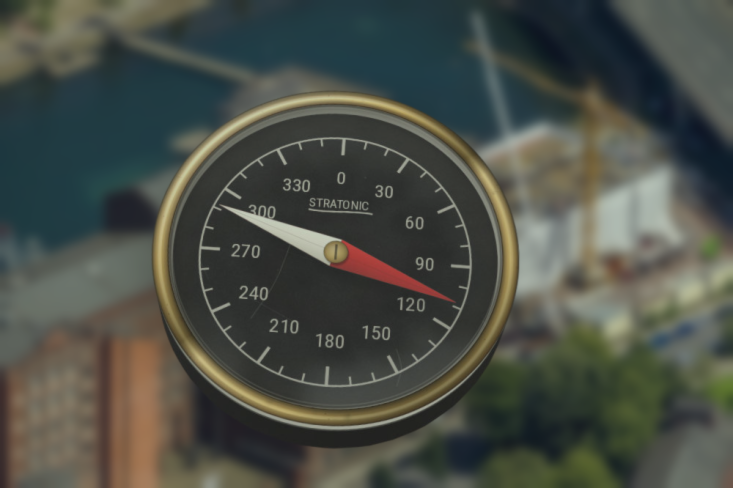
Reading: 110°
